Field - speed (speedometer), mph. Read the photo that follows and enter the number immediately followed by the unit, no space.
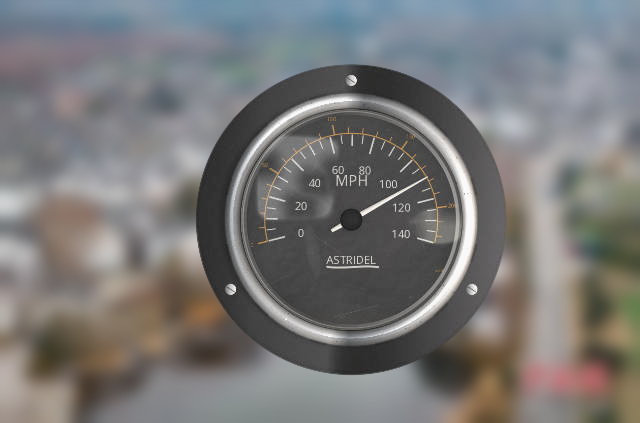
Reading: 110mph
